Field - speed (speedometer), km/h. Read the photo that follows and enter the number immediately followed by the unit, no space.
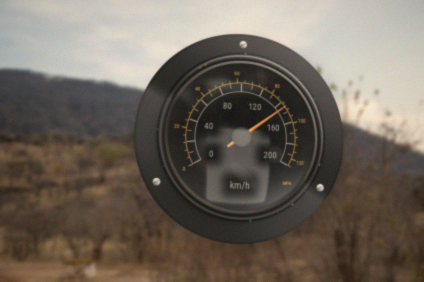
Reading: 145km/h
